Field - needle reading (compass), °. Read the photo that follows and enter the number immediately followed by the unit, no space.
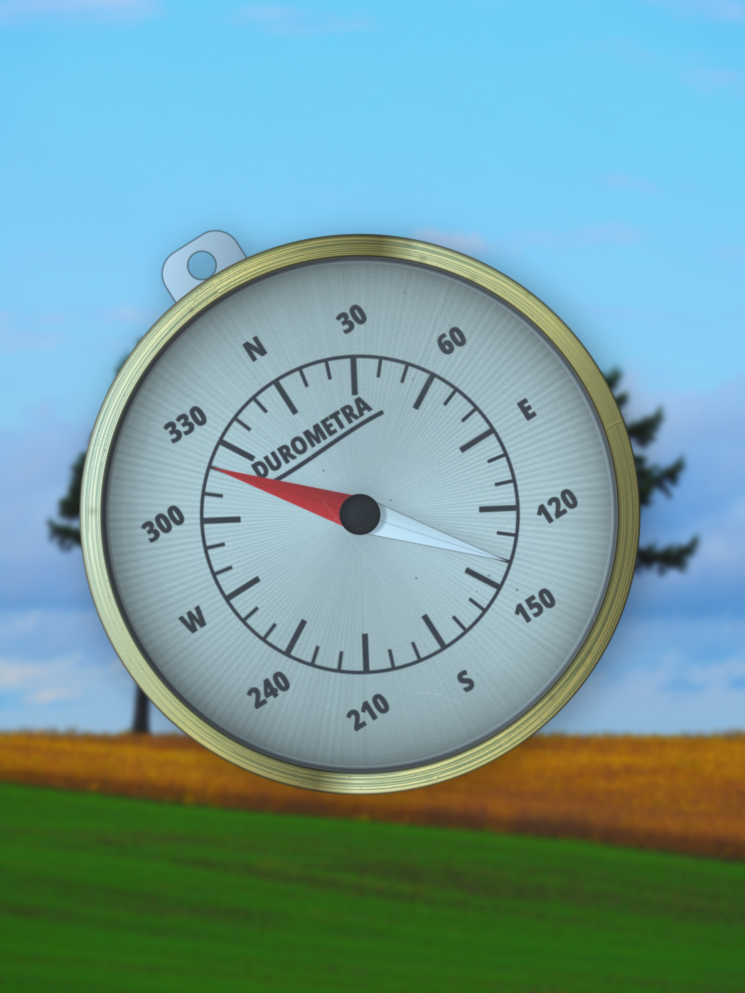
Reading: 320°
